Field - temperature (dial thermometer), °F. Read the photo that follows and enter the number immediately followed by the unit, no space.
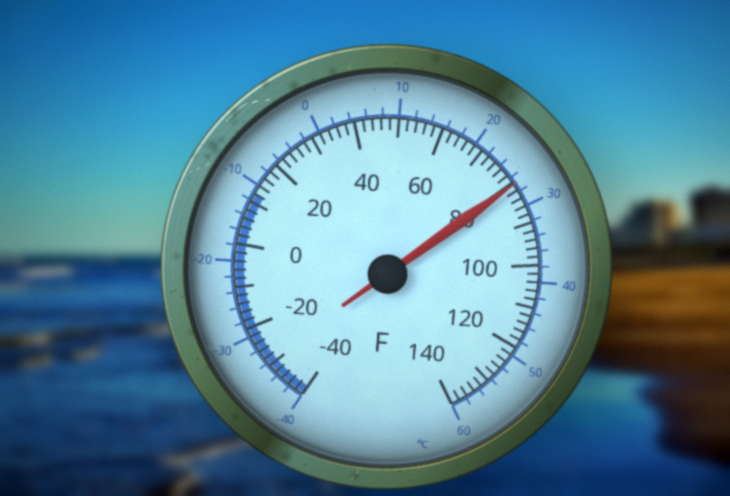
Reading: 80°F
